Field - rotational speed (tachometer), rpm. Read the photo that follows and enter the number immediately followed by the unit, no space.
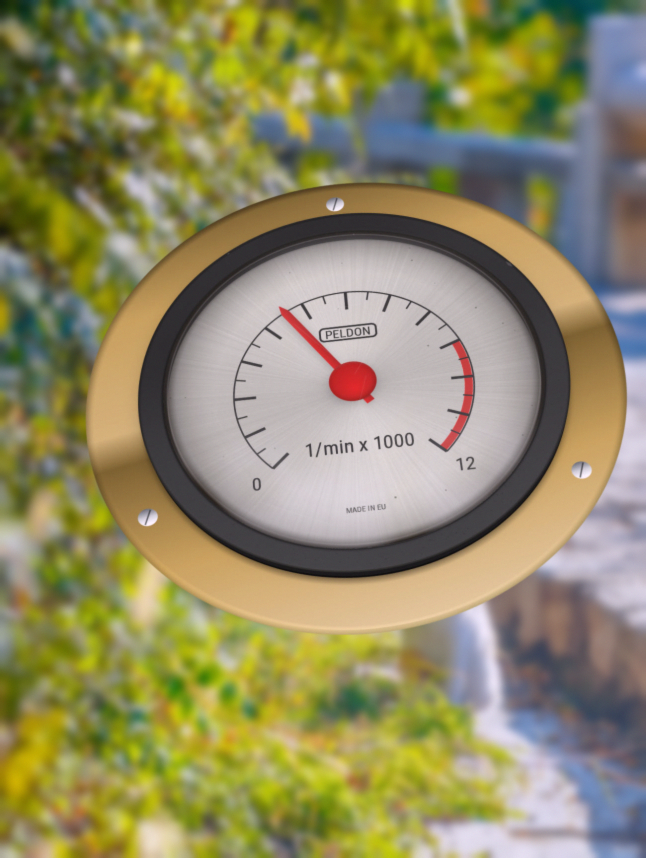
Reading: 4500rpm
